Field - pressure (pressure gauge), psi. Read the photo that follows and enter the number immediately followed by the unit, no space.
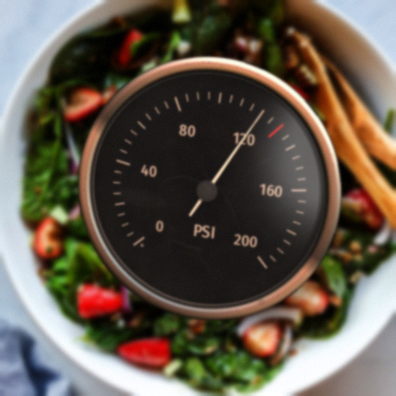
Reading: 120psi
